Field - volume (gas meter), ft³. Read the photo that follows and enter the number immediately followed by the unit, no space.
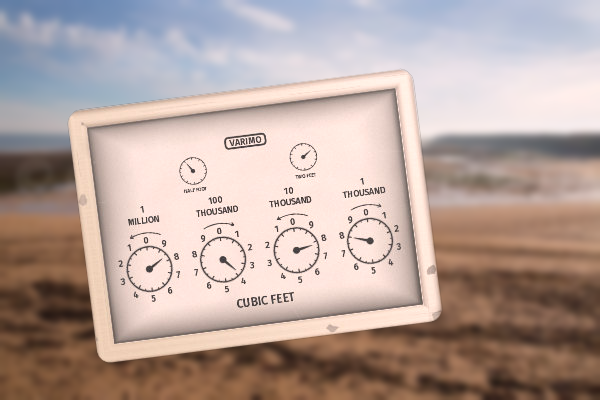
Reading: 837800ft³
